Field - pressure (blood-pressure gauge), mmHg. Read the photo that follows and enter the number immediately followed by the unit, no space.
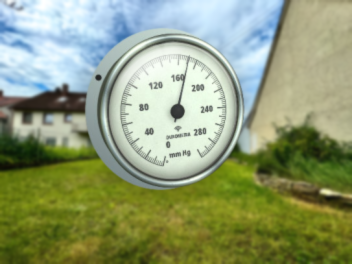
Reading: 170mmHg
